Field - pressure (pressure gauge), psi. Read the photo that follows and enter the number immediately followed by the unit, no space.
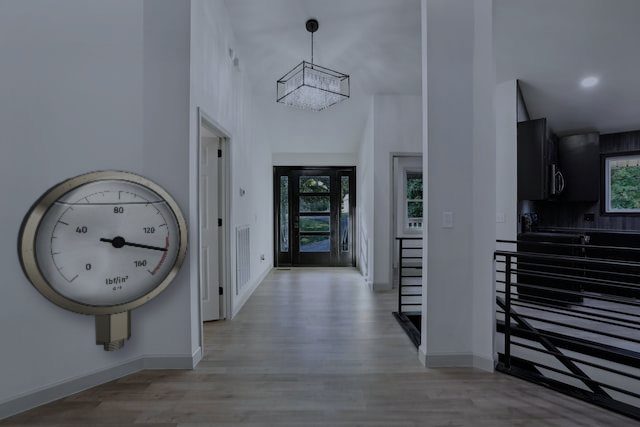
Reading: 140psi
